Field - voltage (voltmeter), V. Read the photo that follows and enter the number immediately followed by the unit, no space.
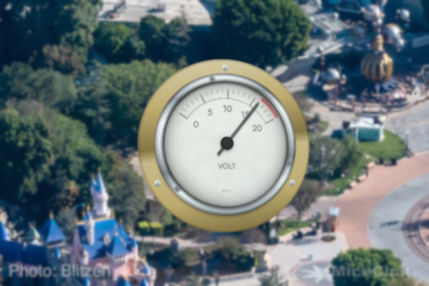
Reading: 16V
